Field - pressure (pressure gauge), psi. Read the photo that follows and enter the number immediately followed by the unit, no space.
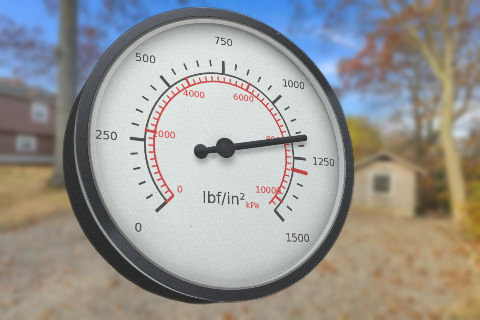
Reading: 1175psi
